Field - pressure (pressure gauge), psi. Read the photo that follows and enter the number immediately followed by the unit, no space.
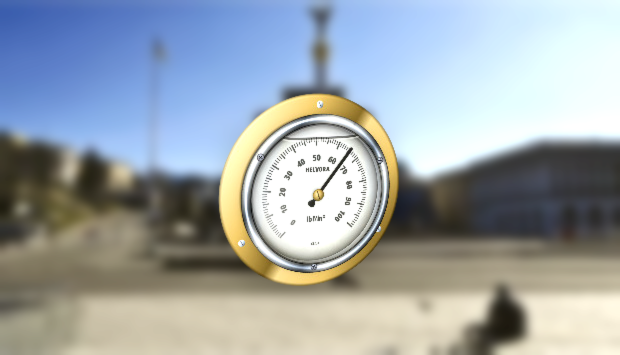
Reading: 65psi
